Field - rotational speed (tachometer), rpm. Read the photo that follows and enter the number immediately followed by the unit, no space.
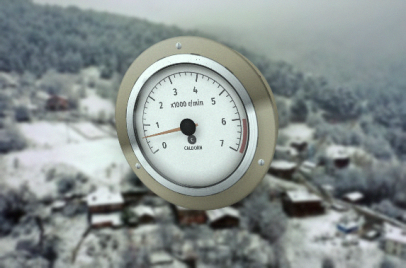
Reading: 600rpm
